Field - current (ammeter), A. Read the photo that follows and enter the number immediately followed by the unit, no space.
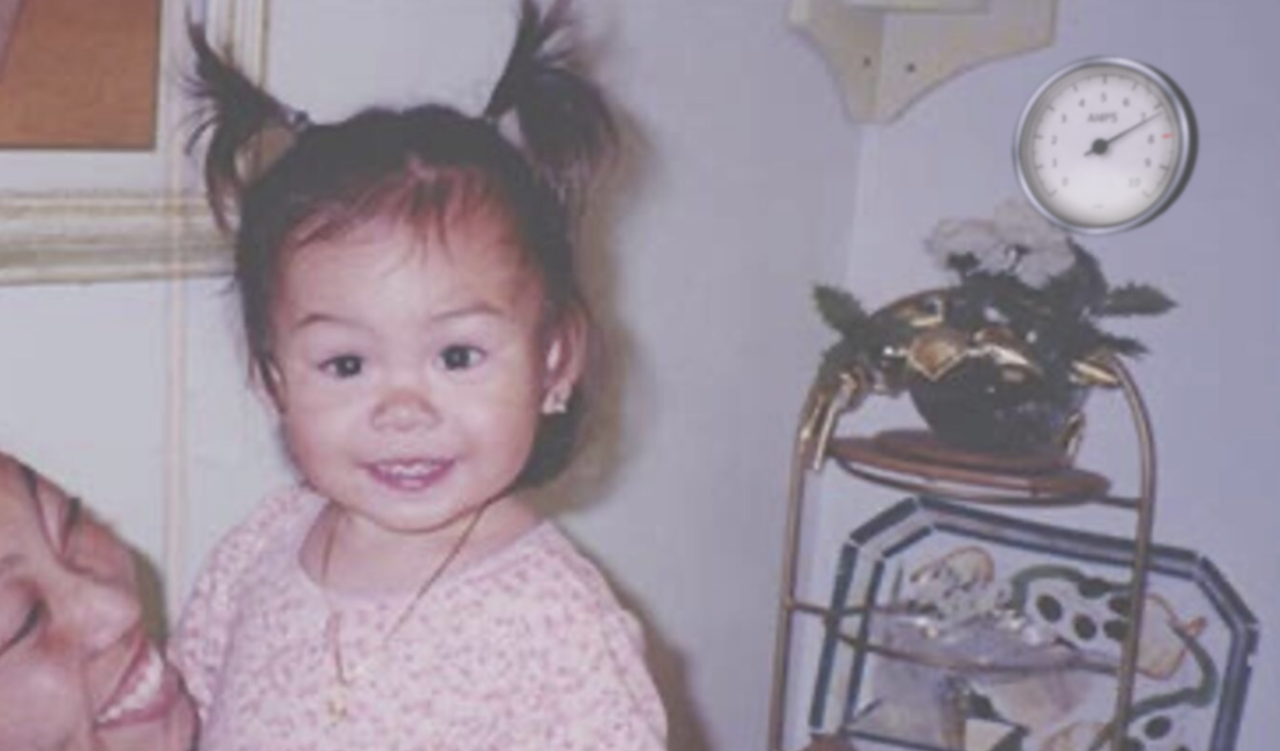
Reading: 7.25A
